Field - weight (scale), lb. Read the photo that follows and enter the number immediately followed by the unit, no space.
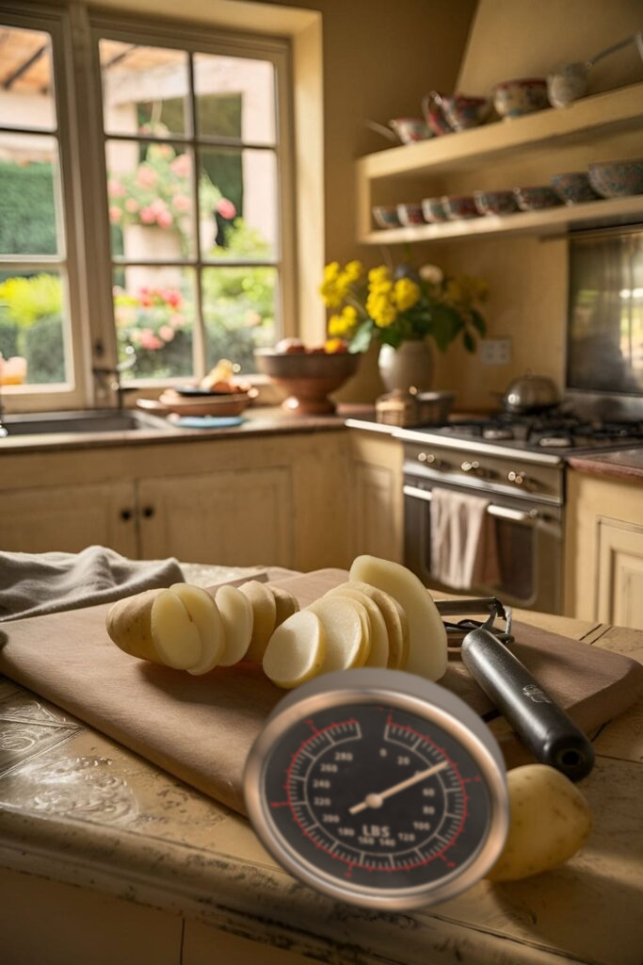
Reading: 40lb
